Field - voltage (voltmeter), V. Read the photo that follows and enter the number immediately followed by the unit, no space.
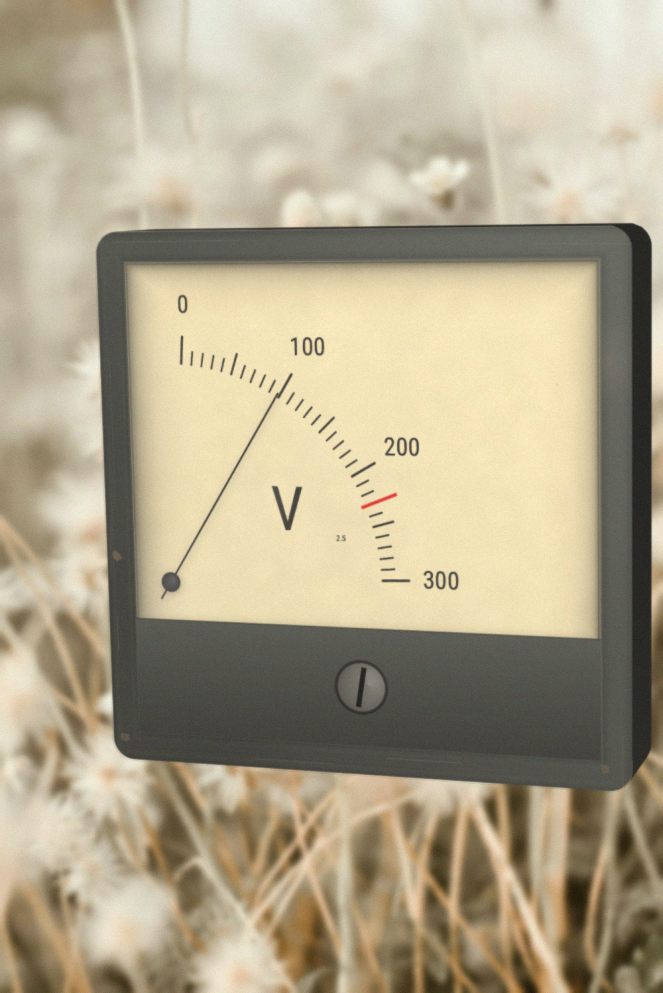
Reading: 100V
